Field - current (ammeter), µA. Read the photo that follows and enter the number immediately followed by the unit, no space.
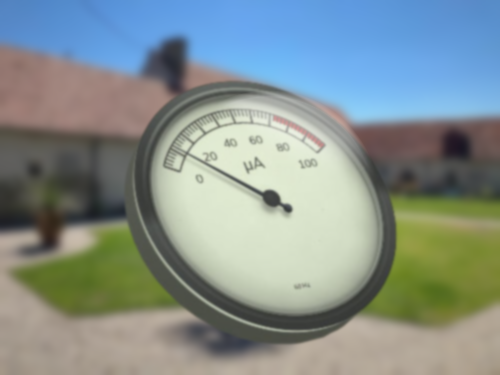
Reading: 10µA
